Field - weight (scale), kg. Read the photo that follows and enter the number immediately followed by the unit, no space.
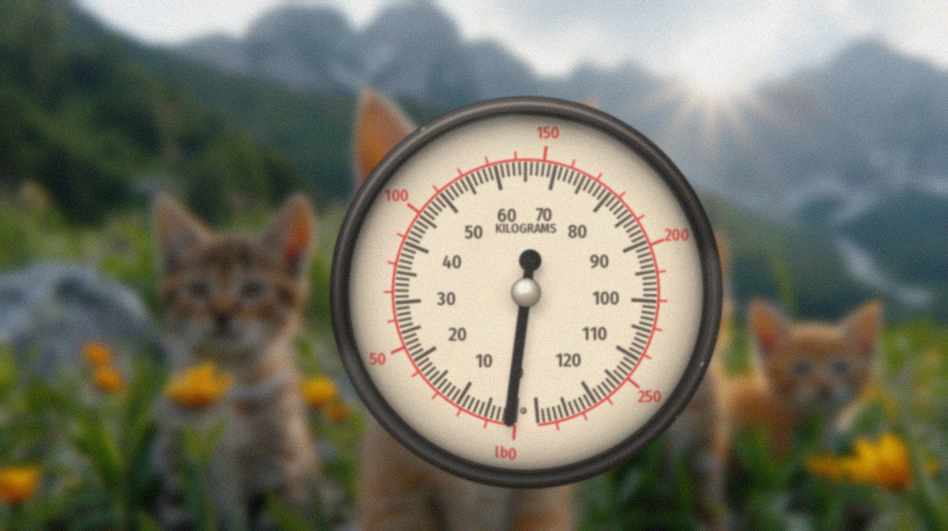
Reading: 1kg
